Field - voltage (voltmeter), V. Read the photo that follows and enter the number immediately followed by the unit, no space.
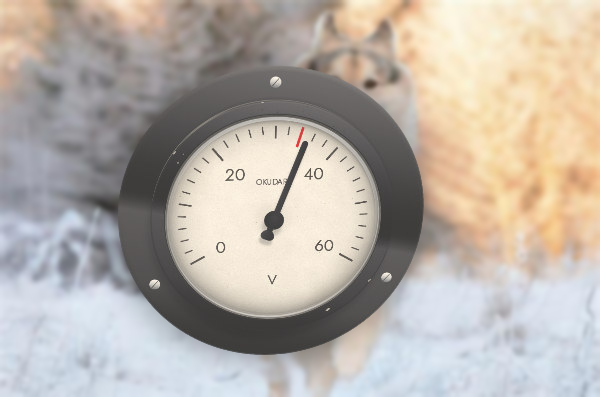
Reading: 35V
